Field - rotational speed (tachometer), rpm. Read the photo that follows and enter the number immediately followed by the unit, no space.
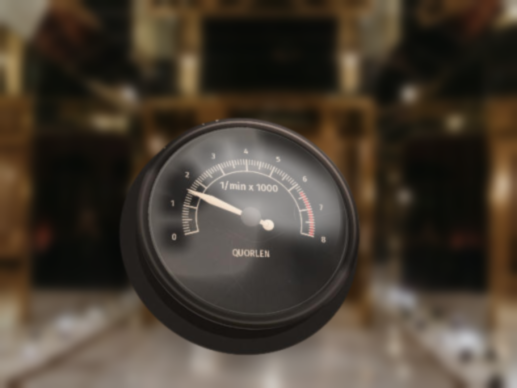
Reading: 1500rpm
